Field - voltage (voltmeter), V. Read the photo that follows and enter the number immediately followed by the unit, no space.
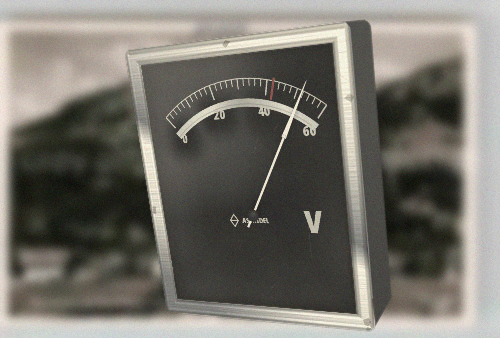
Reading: 52V
